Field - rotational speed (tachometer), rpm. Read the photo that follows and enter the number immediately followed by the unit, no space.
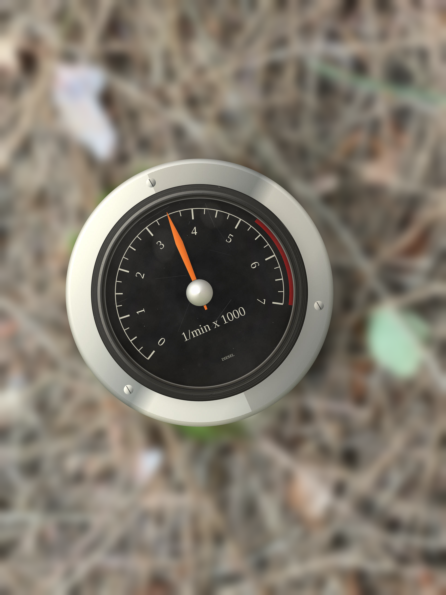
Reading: 3500rpm
